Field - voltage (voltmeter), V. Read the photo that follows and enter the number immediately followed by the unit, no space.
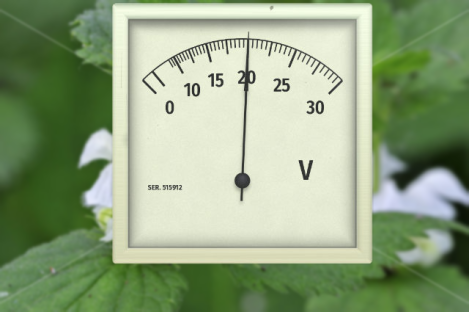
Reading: 20V
